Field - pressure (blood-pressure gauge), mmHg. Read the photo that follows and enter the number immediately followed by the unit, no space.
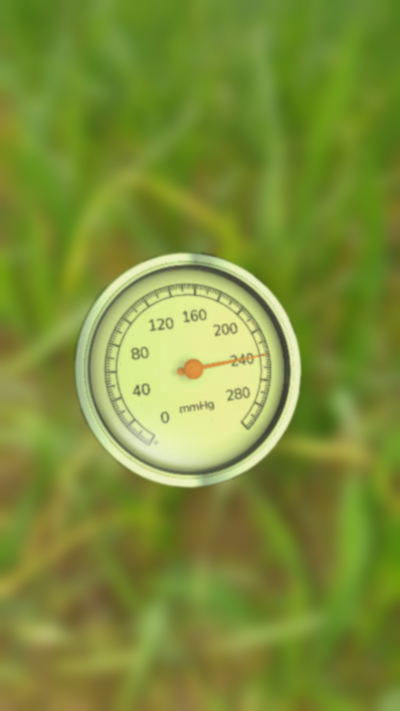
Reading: 240mmHg
